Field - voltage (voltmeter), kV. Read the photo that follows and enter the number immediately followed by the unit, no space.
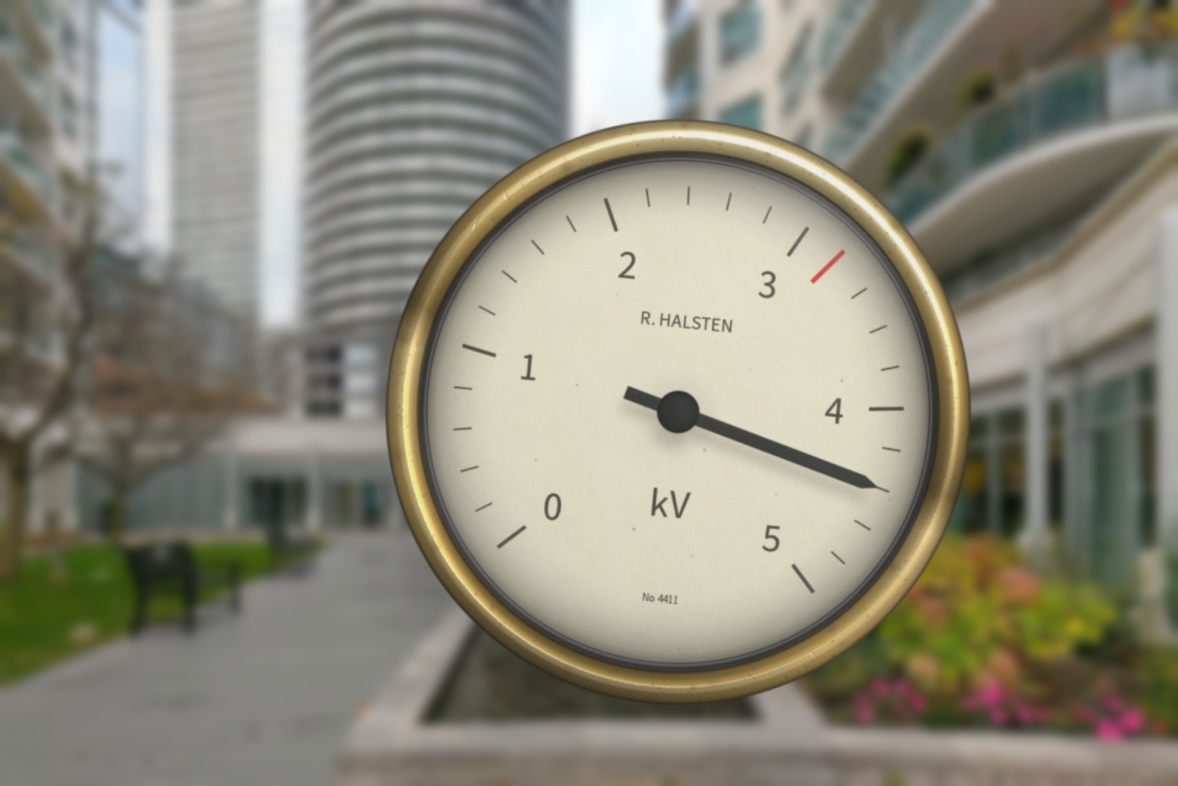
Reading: 4.4kV
